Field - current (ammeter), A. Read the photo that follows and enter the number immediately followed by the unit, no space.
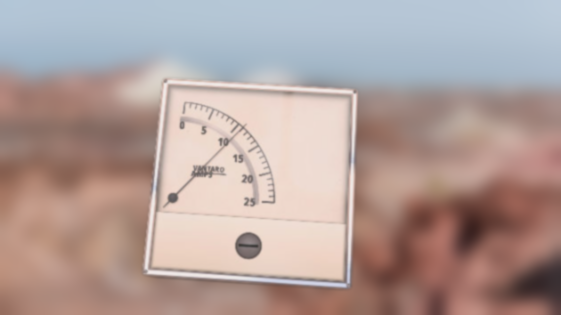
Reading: 11A
